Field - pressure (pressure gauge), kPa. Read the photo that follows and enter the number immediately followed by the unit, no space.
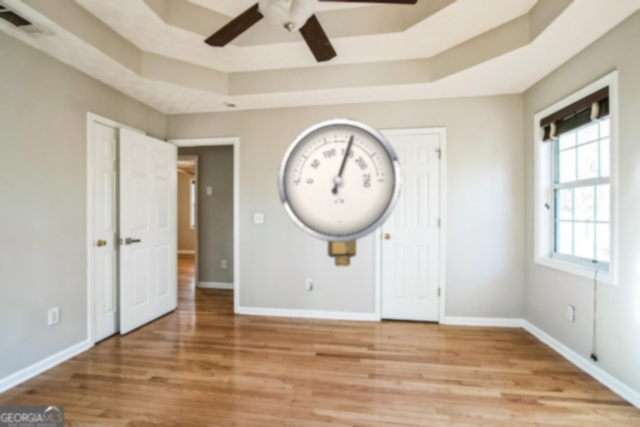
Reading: 150kPa
